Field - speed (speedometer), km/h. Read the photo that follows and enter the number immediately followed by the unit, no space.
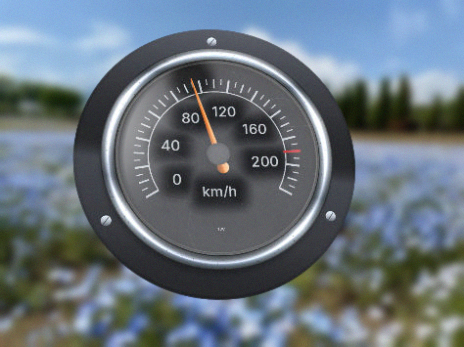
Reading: 95km/h
